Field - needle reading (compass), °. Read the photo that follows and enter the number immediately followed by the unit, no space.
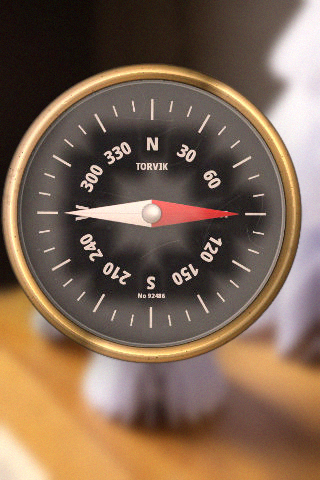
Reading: 90°
